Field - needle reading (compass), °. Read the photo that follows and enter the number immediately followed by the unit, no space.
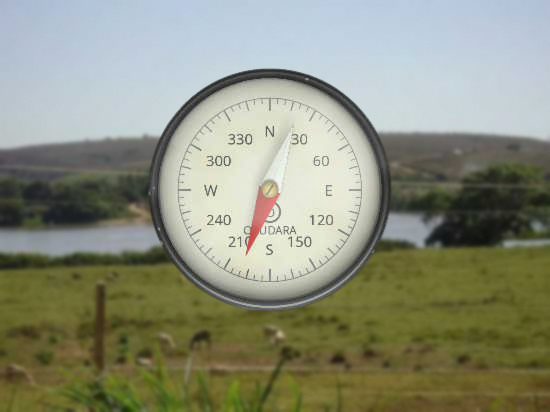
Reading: 200°
